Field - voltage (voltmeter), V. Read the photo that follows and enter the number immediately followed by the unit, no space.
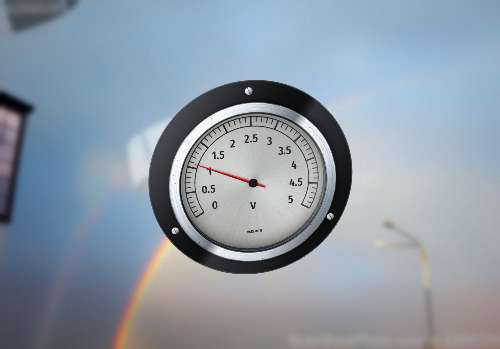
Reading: 1.1V
